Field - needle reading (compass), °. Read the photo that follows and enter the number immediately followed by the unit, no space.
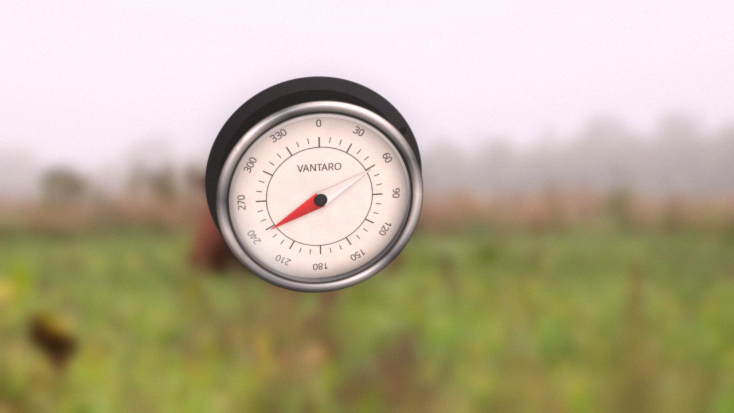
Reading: 240°
